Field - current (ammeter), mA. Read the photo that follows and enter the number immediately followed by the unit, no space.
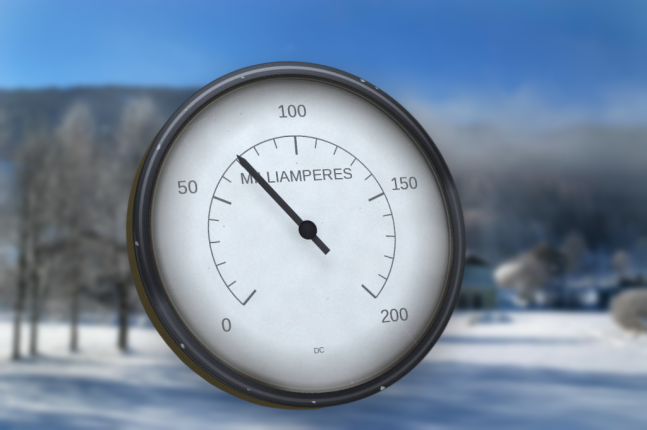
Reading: 70mA
